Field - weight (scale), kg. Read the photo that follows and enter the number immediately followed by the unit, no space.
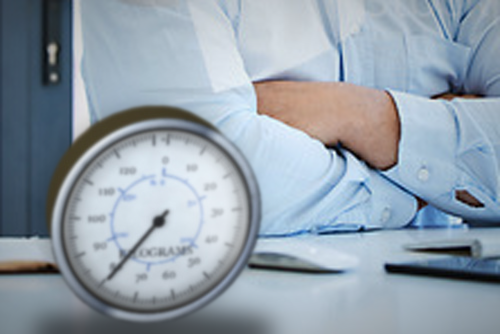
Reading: 80kg
